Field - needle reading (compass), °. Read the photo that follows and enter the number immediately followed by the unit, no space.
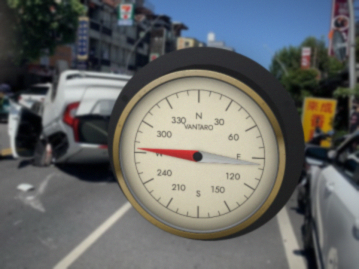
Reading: 275°
